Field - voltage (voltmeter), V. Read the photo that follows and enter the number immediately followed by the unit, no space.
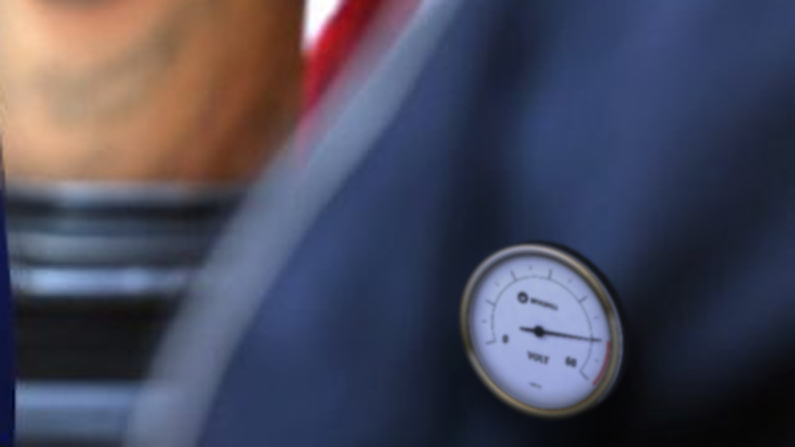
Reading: 50V
